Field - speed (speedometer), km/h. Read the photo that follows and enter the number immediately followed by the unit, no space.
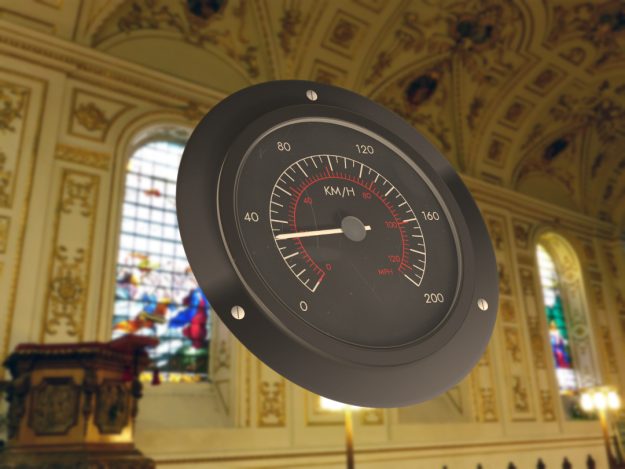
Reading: 30km/h
